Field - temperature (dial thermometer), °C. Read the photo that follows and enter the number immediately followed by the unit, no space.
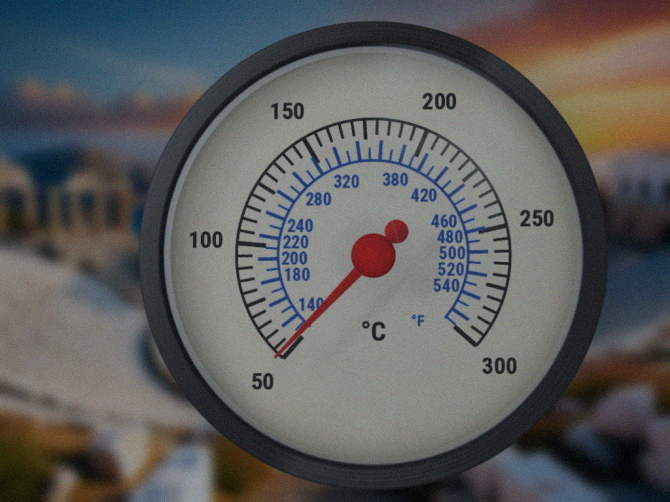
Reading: 52.5°C
